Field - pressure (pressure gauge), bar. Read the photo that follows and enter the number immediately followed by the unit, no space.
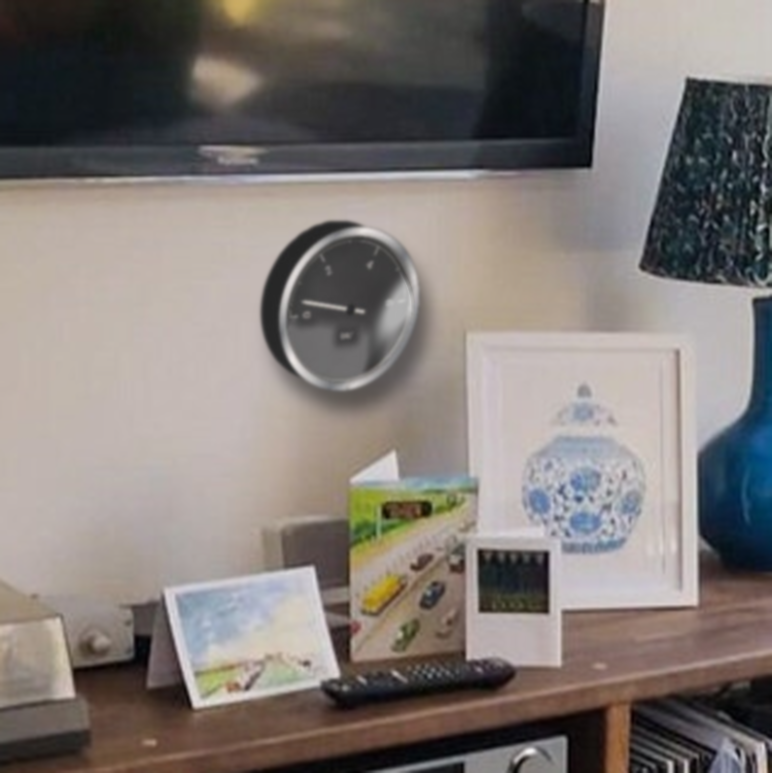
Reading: 0.5bar
